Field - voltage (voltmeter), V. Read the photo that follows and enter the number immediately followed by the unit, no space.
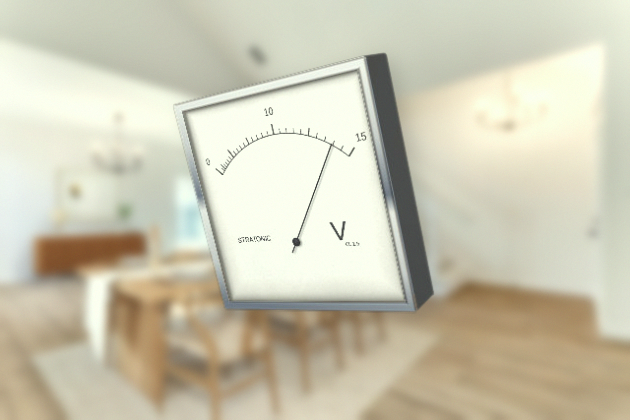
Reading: 14V
